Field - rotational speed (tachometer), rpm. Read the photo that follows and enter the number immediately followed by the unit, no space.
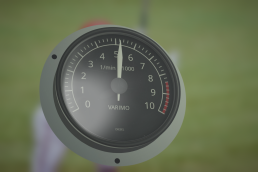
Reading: 5200rpm
